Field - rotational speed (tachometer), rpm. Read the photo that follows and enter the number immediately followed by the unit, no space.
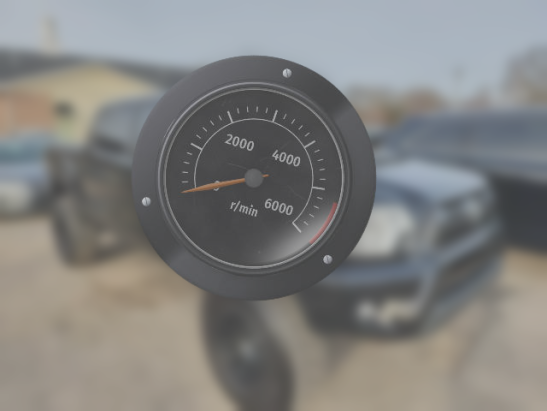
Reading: 0rpm
